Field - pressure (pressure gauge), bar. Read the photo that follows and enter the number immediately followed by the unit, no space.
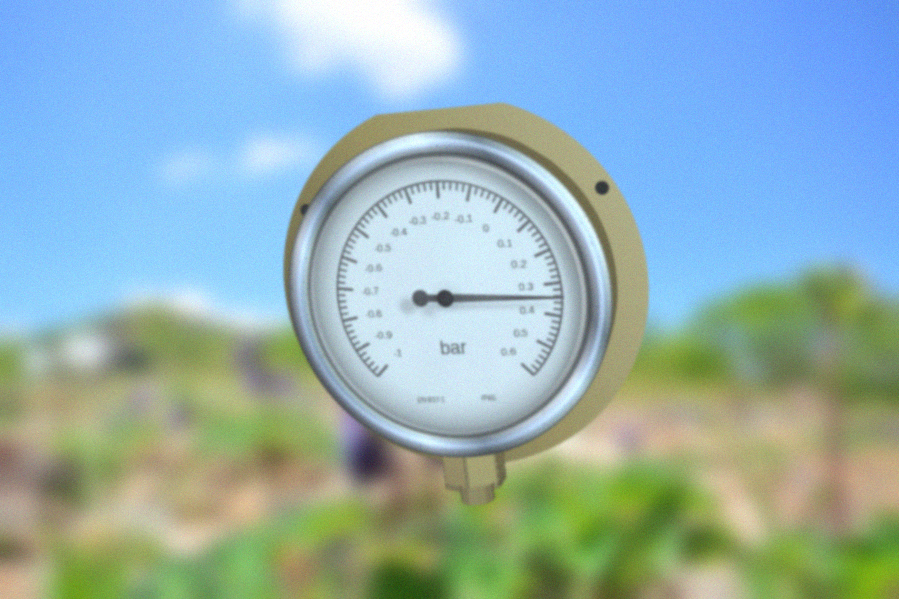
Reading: 0.34bar
